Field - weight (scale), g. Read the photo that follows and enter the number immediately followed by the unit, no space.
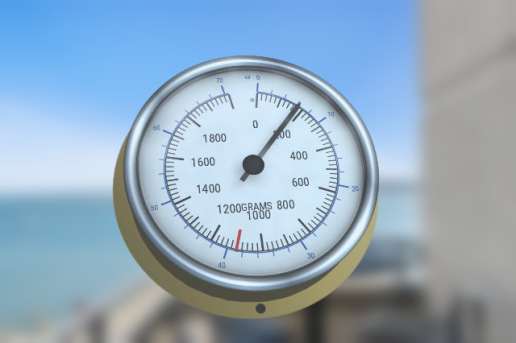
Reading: 180g
